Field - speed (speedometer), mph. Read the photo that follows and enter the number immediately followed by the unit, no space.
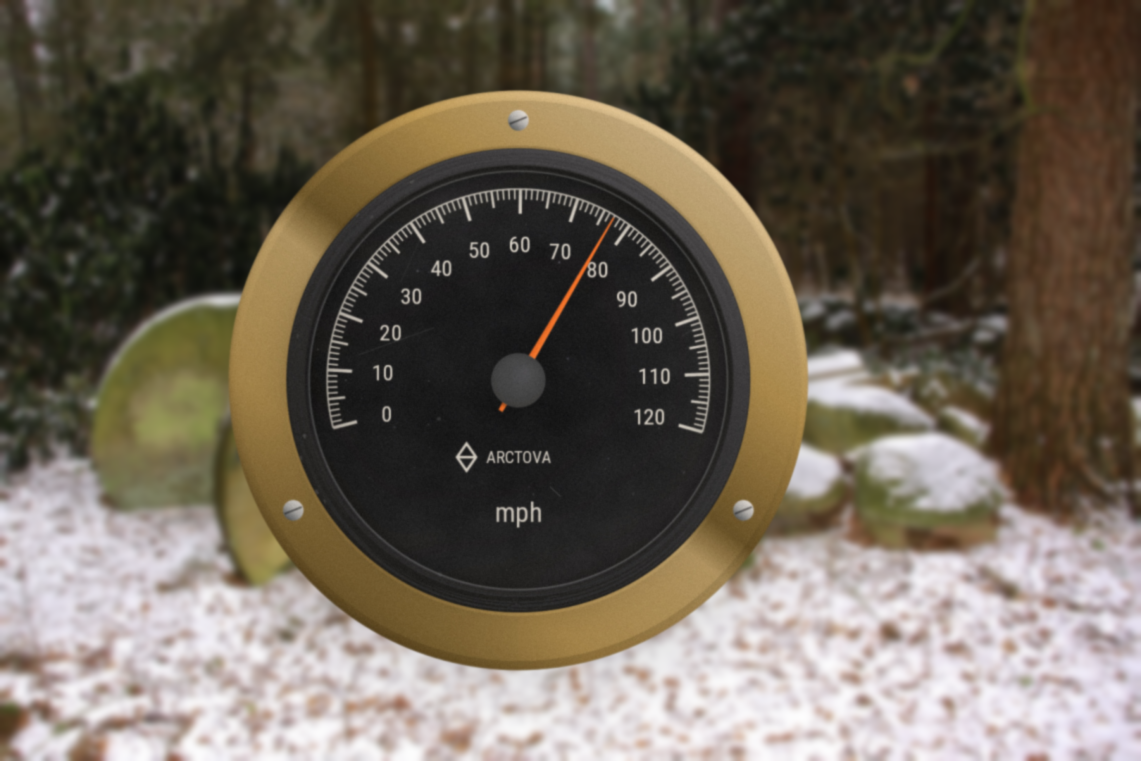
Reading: 77mph
